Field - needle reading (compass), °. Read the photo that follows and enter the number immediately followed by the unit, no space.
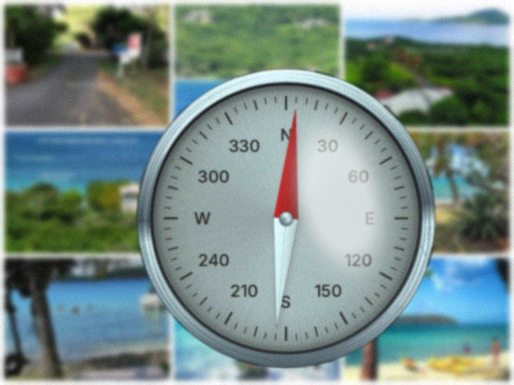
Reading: 5°
